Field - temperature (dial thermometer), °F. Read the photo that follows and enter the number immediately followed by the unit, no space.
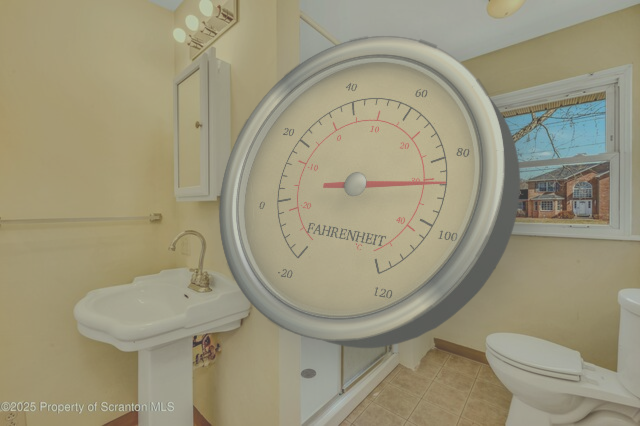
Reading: 88°F
